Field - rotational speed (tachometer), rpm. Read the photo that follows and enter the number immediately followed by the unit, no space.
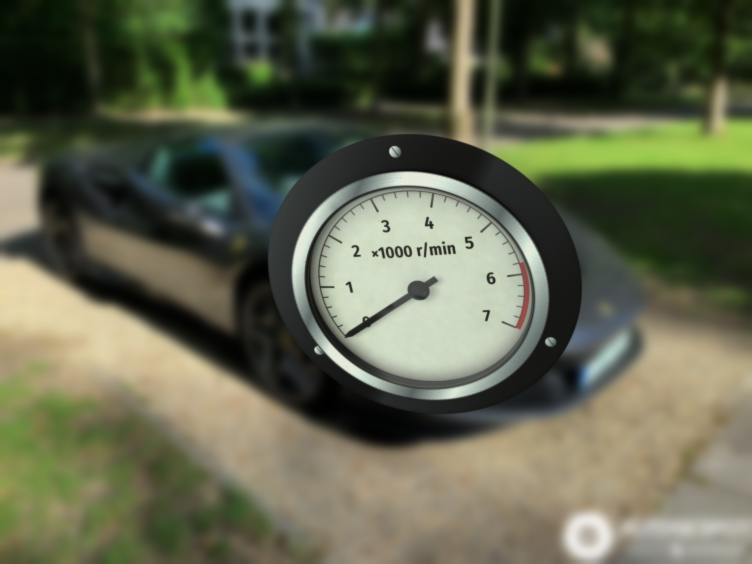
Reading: 0rpm
